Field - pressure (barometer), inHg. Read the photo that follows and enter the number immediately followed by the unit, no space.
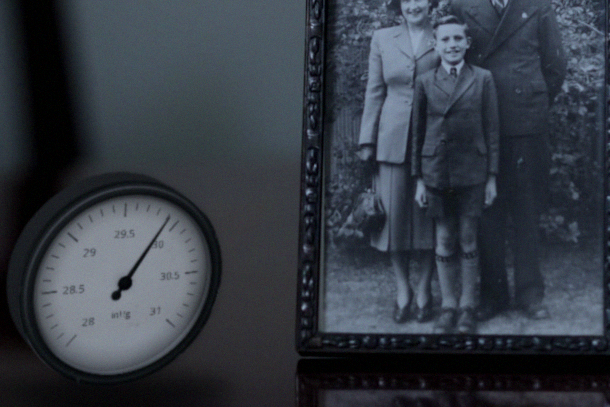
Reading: 29.9inHg
